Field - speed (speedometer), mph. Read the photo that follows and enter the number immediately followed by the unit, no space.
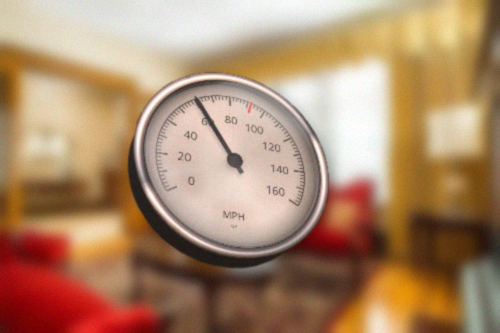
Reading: 60mph
